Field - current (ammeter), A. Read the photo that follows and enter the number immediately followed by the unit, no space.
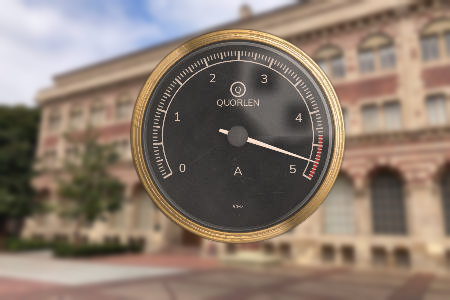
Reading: 4.75A
